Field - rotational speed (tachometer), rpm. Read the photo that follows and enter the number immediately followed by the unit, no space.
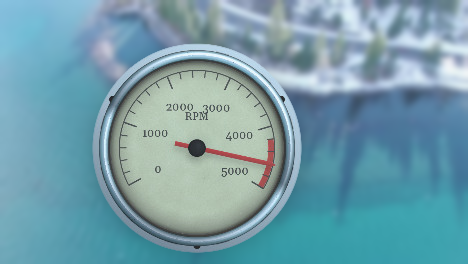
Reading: 4600rpm
